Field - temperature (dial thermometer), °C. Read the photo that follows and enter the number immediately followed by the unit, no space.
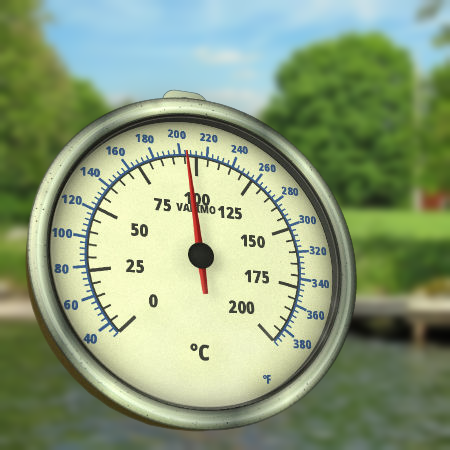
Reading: 95°C
